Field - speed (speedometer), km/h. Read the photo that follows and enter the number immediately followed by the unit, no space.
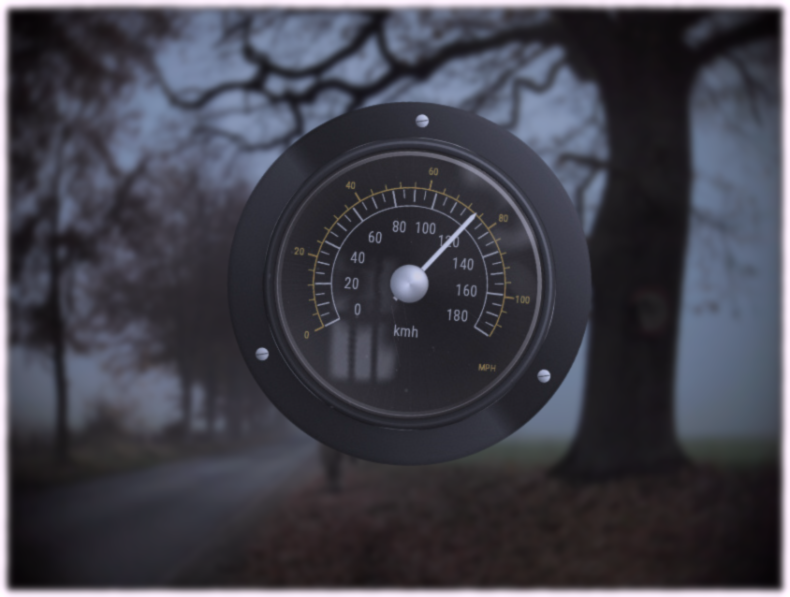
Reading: 120km/h
